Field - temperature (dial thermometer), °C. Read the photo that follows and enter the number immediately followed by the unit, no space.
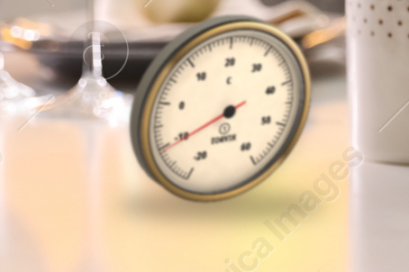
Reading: -10°C
